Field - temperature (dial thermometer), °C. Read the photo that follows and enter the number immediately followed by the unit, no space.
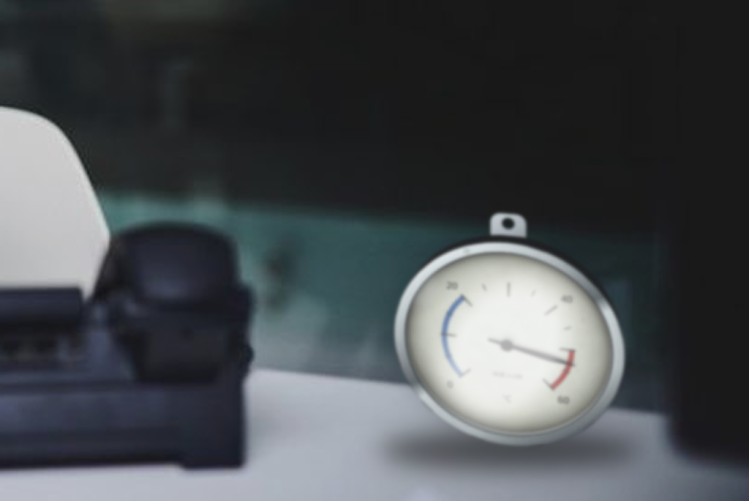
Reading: 52.5°C
